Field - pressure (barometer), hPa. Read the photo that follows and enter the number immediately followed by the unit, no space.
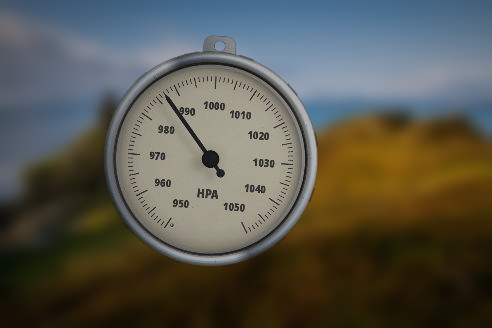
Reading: 987hPa
